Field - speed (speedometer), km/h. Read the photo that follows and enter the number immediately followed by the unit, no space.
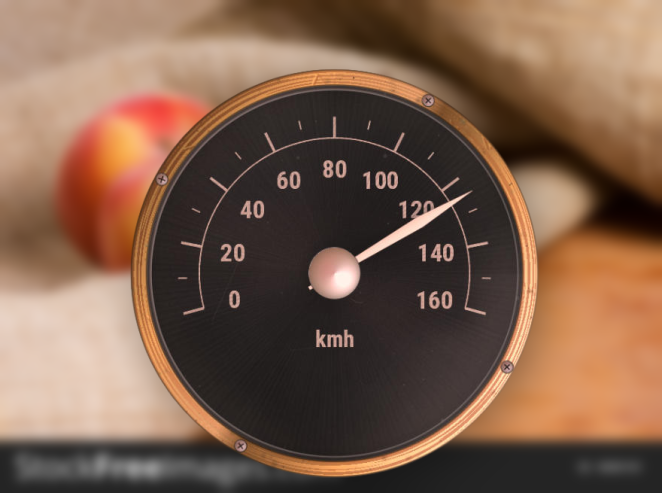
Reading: 125km/h
